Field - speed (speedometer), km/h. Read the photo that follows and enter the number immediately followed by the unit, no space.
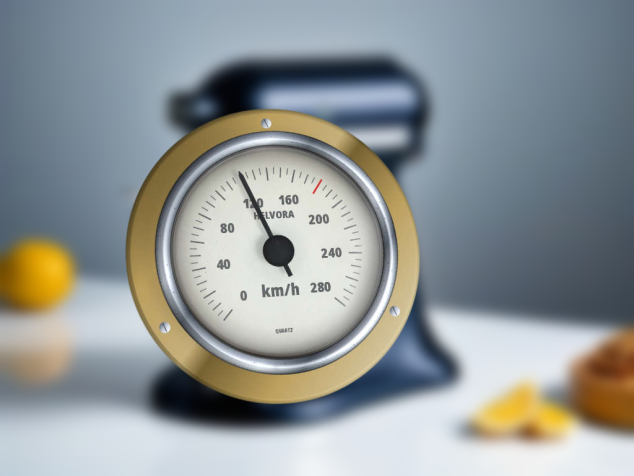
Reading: 120km/h
